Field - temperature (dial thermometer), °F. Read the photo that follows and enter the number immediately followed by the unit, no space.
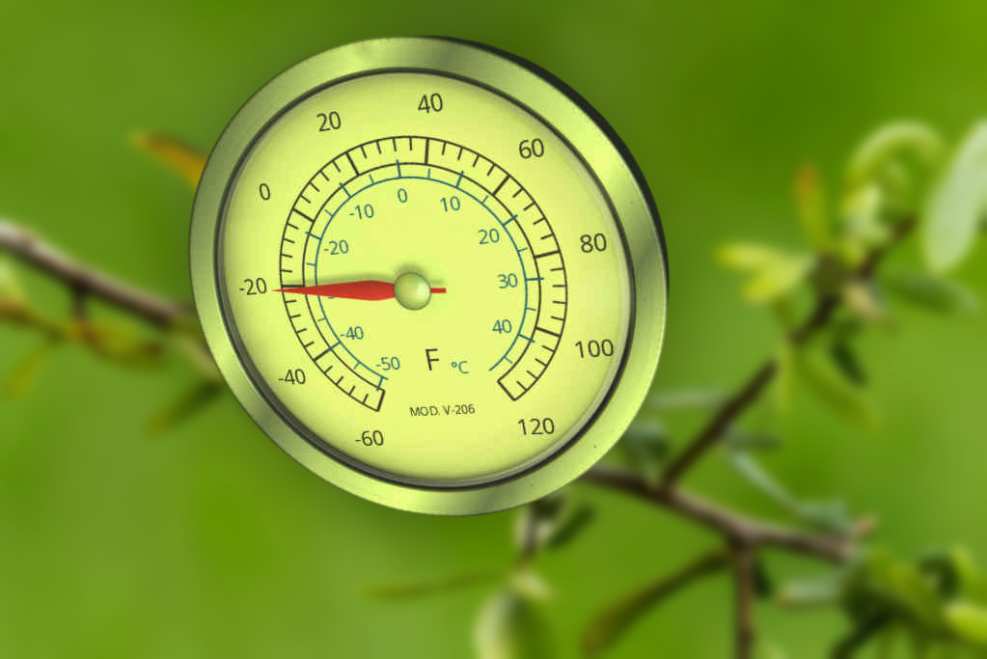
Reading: -20°F
